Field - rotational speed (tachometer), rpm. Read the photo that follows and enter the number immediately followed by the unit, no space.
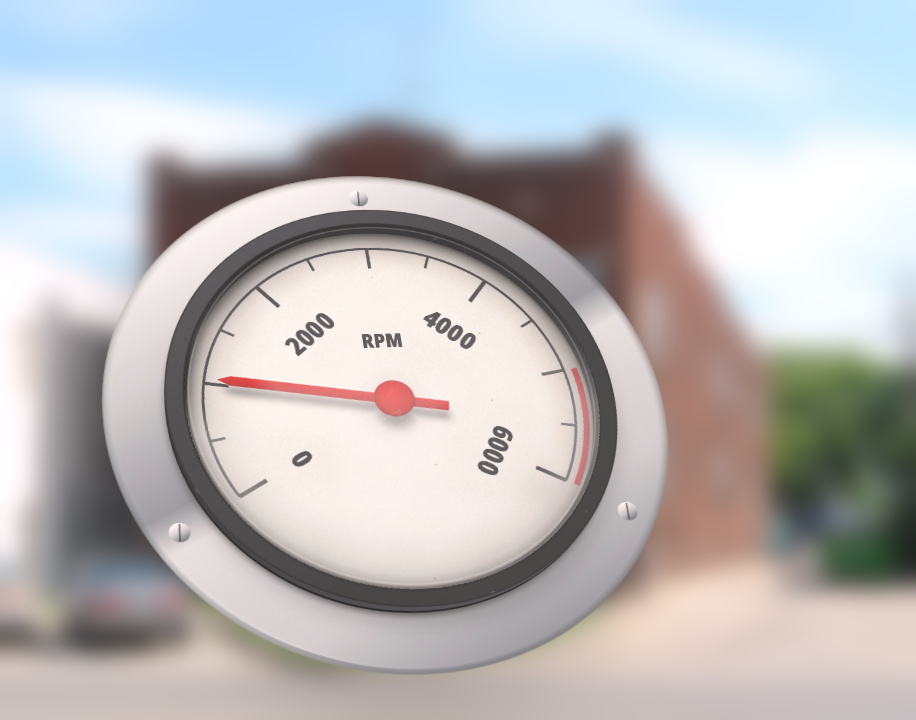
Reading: 1000rpm
